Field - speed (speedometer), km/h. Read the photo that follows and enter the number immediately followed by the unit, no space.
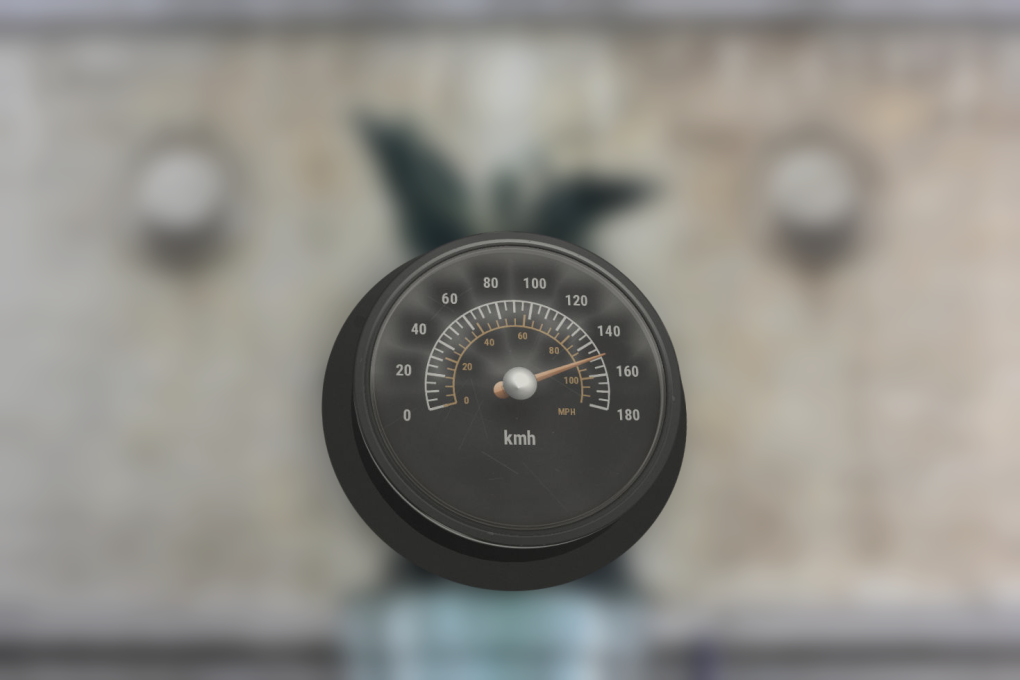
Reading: 150km/h
